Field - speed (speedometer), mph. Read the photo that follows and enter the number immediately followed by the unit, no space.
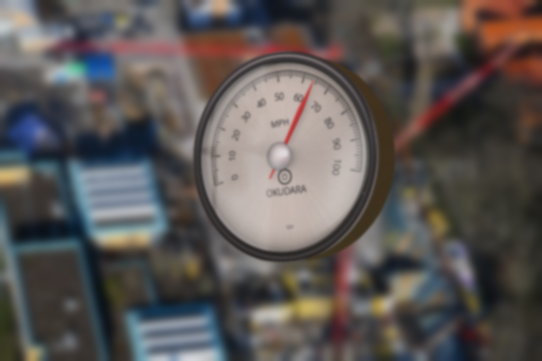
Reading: 65mph
